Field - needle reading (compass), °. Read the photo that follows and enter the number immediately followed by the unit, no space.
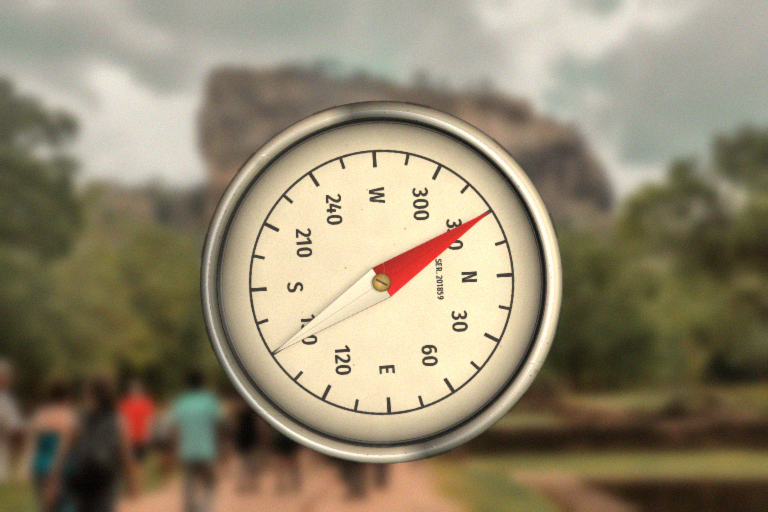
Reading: 330°
